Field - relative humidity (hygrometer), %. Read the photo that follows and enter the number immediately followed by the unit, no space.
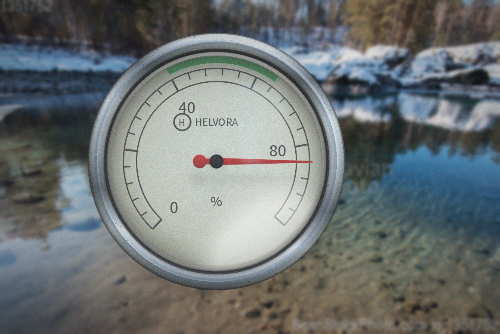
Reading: 84%
